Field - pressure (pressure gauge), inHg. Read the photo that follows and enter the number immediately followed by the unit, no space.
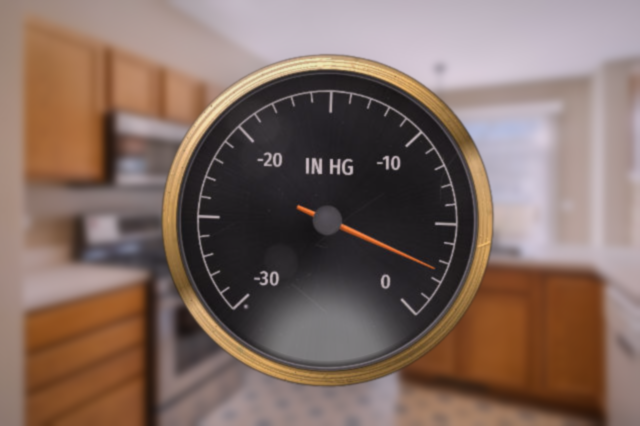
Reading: -2.5inHg
